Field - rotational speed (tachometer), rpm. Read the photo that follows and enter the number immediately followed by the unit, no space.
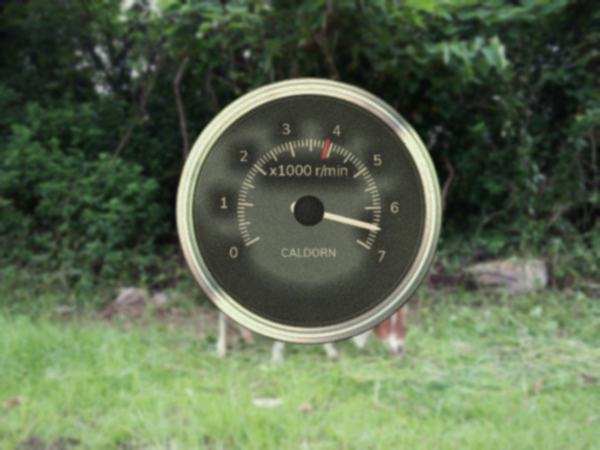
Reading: 6500rpm
